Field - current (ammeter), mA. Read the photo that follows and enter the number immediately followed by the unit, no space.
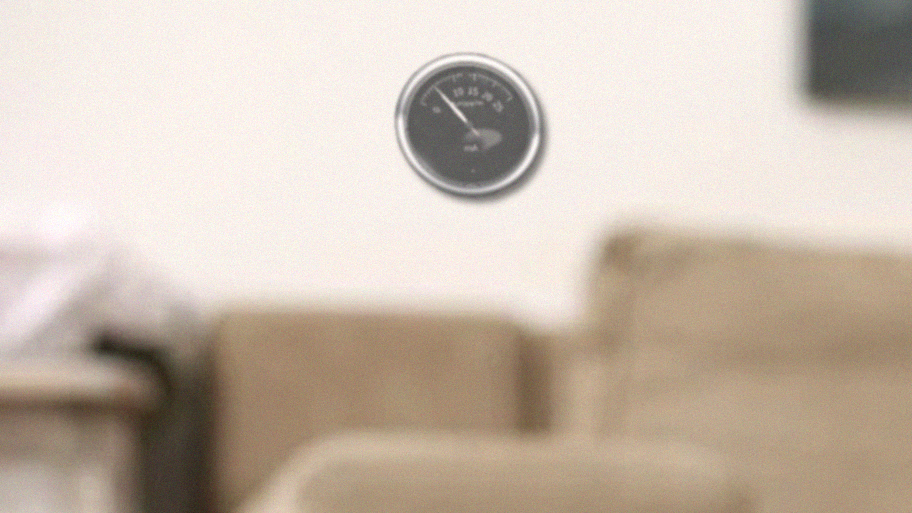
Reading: 5mA
